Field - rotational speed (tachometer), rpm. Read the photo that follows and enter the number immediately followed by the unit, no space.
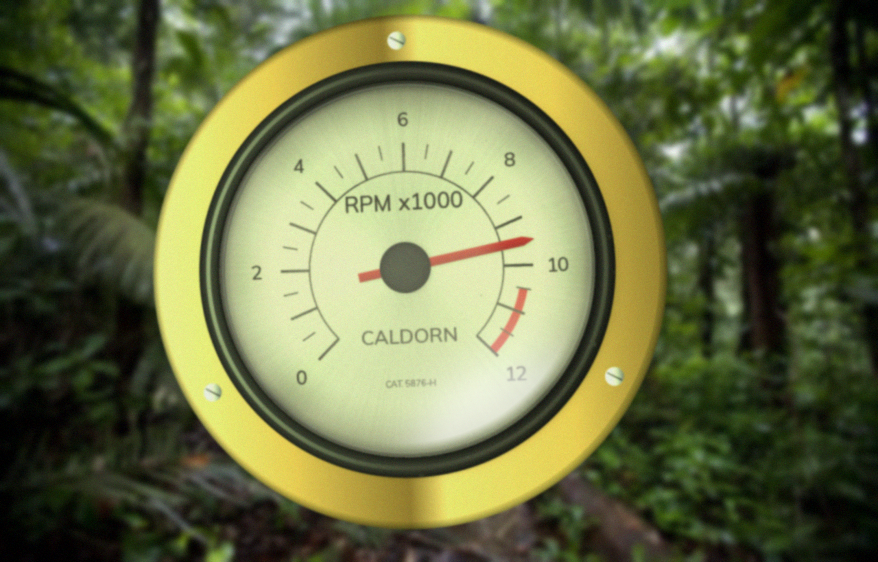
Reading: 9500rpm
